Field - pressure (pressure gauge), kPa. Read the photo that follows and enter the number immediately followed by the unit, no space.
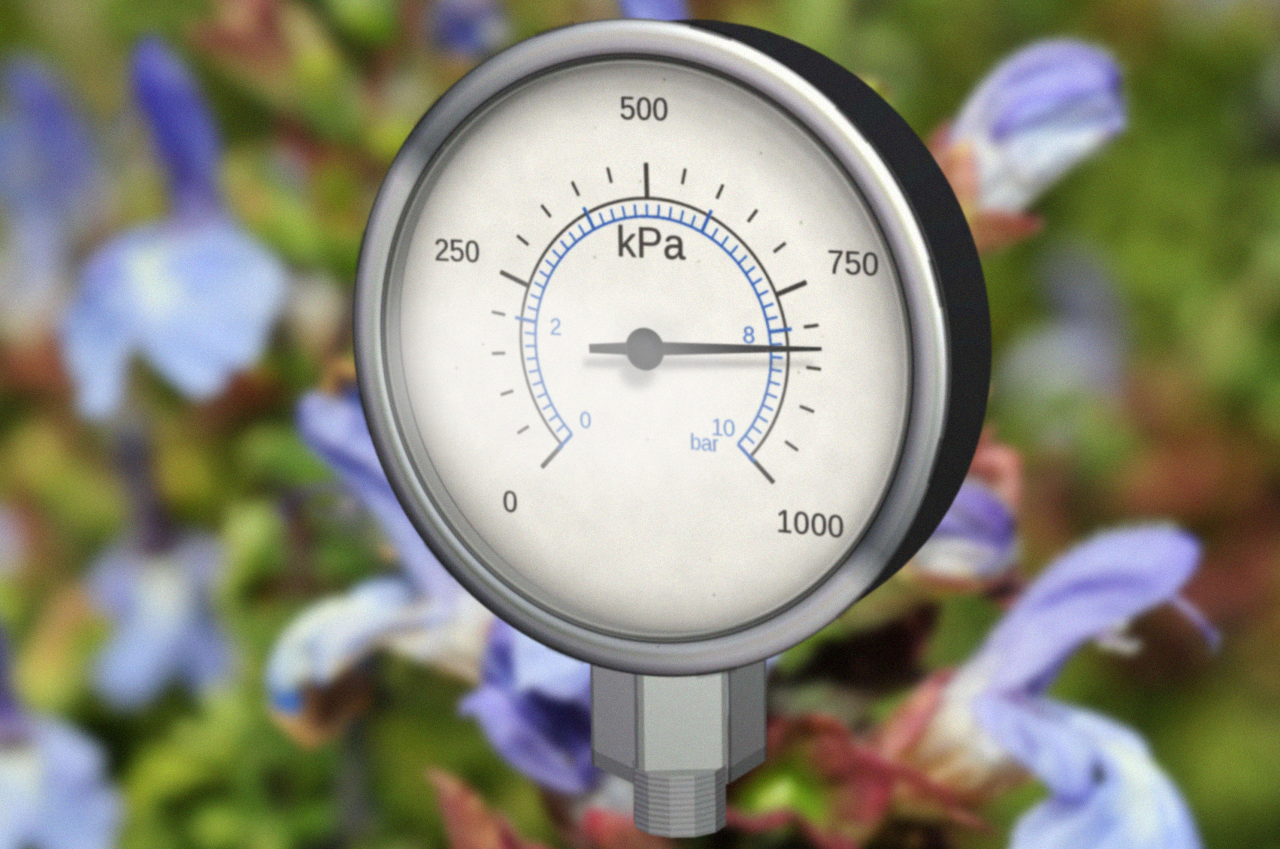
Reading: 825kPa
